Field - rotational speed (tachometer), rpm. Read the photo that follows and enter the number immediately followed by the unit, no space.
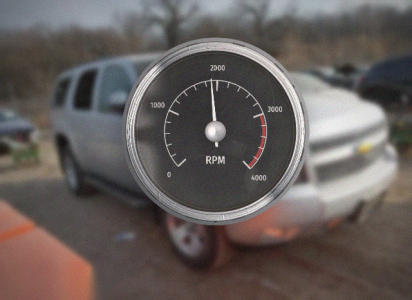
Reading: 1900rpm
